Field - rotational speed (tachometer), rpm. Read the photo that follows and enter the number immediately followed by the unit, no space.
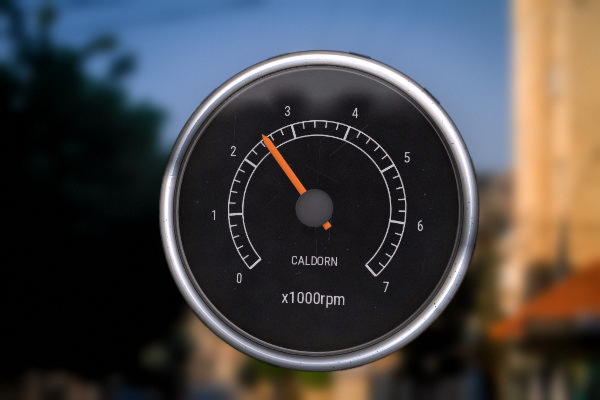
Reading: 2500rpm
